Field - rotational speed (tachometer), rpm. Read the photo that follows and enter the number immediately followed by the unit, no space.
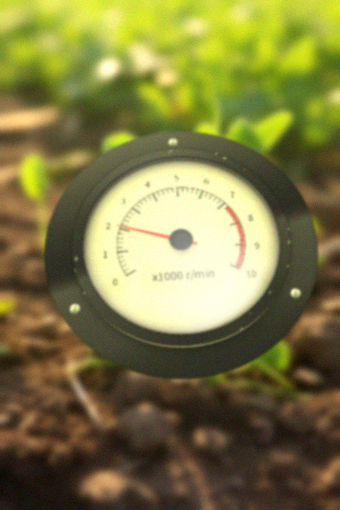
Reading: 2000rpm
